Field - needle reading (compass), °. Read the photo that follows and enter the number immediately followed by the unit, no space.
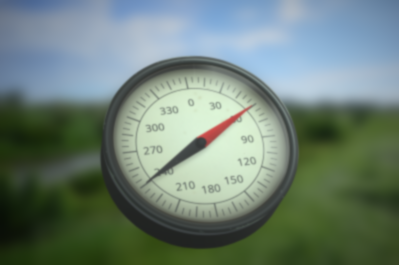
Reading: 60°
